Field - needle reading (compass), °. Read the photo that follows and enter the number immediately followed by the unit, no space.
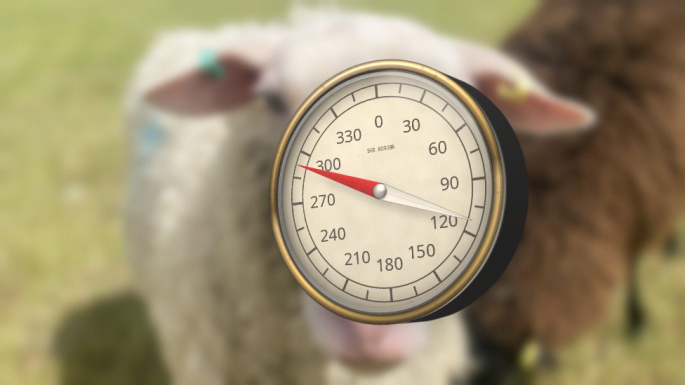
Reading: 292.5°
